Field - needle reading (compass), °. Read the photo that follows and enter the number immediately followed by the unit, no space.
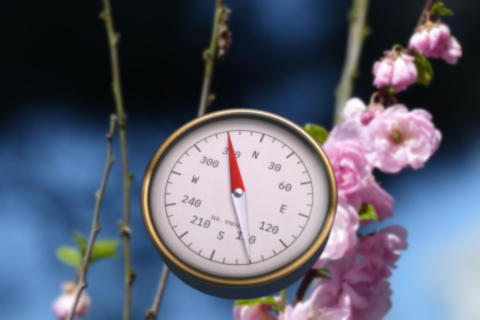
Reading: 330°
